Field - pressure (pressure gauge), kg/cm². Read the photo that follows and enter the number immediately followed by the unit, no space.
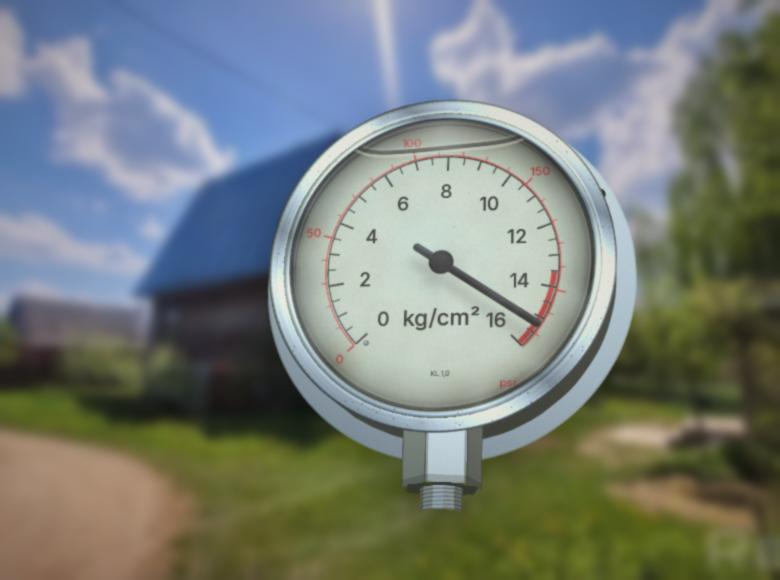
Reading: 15.25kg/cm²
